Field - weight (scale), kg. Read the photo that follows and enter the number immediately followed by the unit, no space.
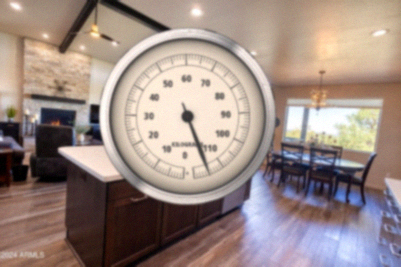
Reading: 115kg
